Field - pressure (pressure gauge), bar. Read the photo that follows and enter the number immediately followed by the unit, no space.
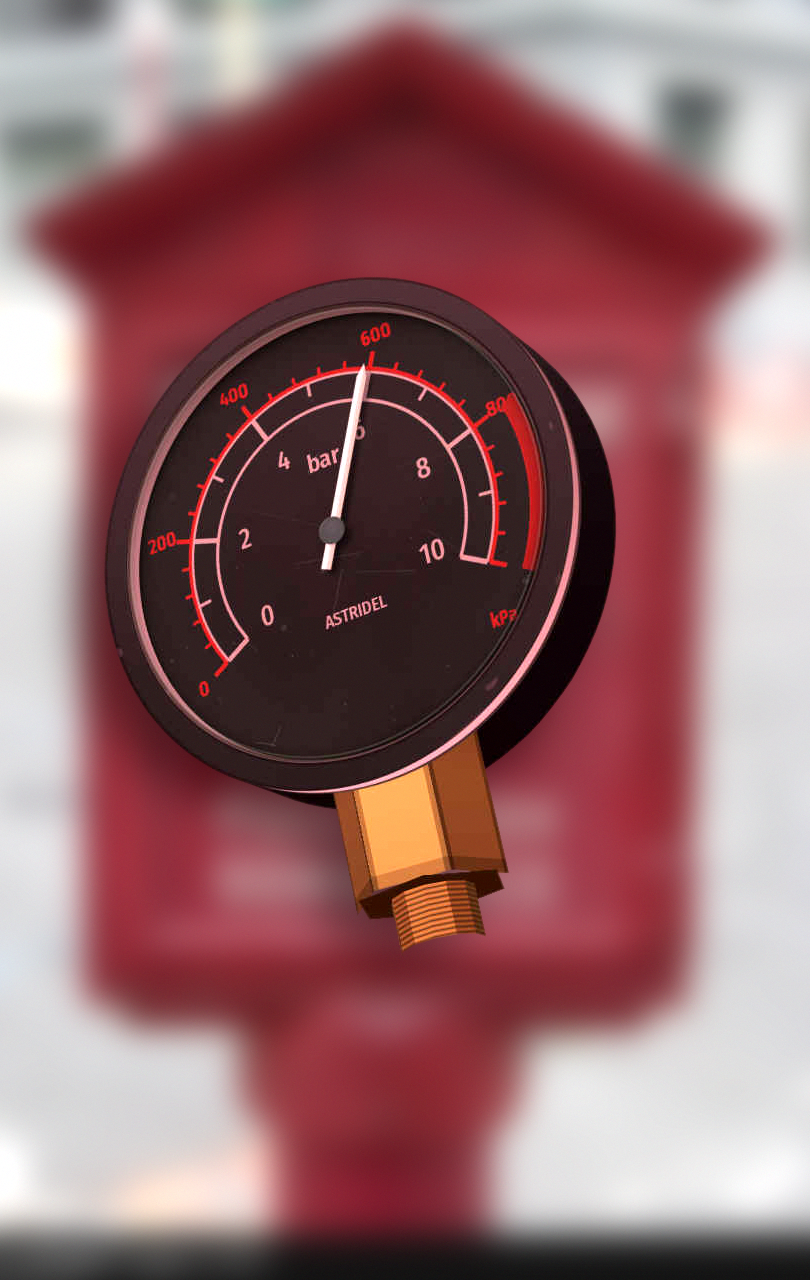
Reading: 6bar
